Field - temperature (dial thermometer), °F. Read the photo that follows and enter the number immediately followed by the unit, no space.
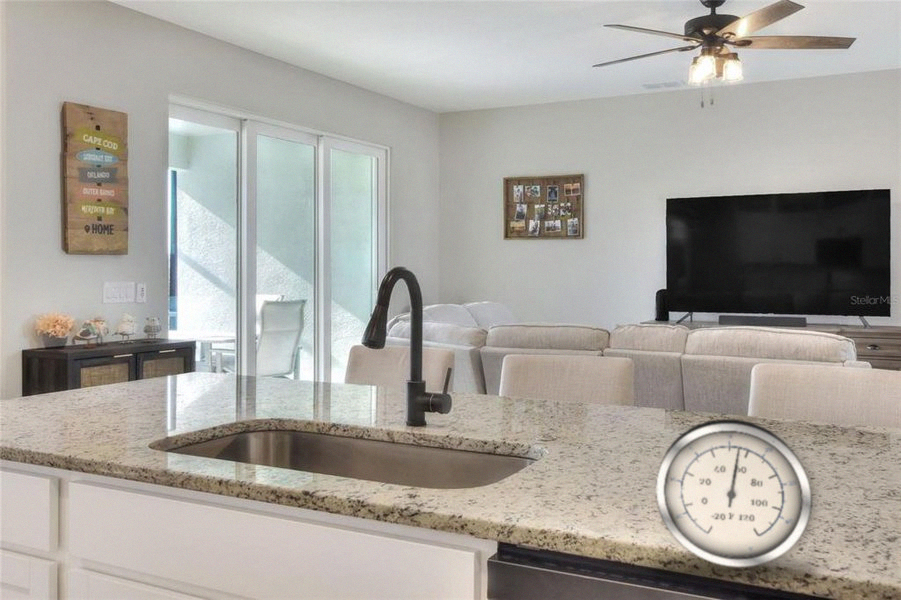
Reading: 55°F
